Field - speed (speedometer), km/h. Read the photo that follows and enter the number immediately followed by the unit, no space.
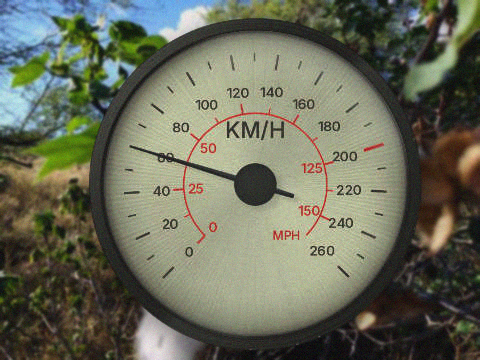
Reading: 60km/h
